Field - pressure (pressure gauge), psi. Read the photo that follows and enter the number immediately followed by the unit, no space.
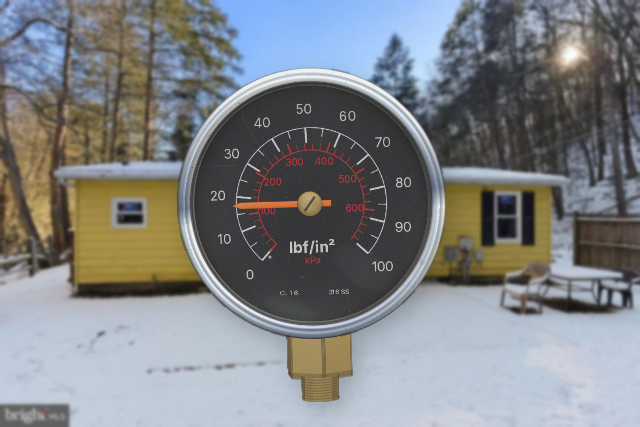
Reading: 17.5psi
